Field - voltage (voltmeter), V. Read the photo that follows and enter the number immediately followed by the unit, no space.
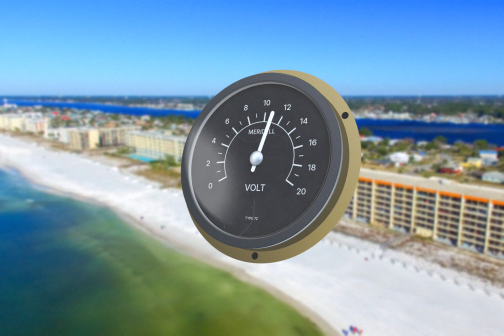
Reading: 11V
